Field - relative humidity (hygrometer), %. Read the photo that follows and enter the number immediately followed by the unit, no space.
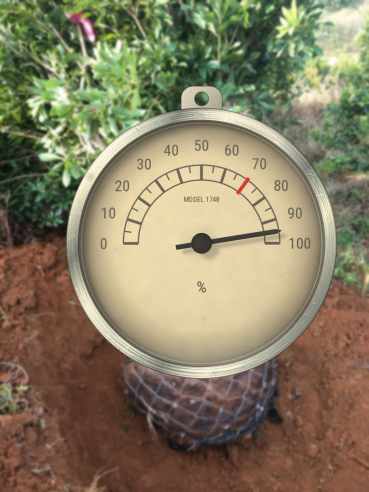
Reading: 95%
